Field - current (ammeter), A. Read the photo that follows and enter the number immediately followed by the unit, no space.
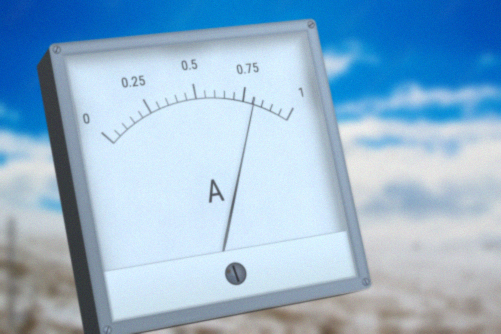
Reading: 0.8A
